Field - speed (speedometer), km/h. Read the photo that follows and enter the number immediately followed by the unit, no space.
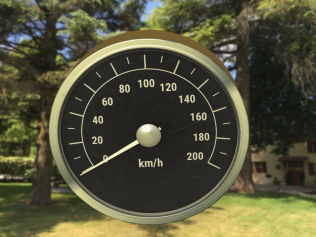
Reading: 0km/h
